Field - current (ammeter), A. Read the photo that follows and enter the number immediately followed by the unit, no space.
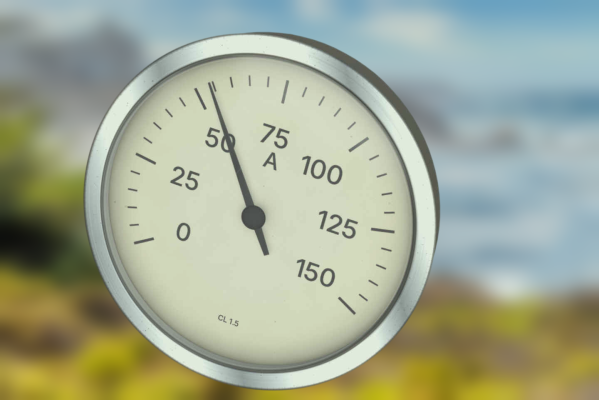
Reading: 55A
